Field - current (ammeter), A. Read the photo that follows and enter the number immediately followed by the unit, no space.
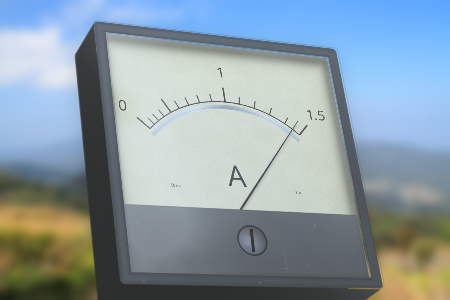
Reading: 1.45A
